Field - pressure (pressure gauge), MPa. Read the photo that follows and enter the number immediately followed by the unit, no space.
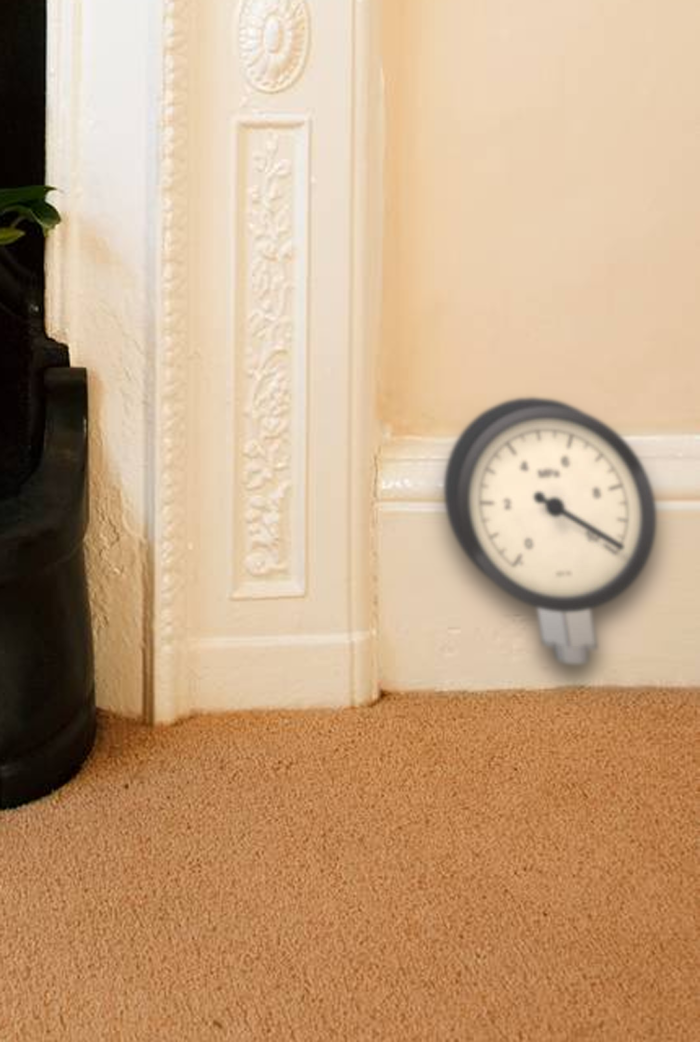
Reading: 9.75MPa
